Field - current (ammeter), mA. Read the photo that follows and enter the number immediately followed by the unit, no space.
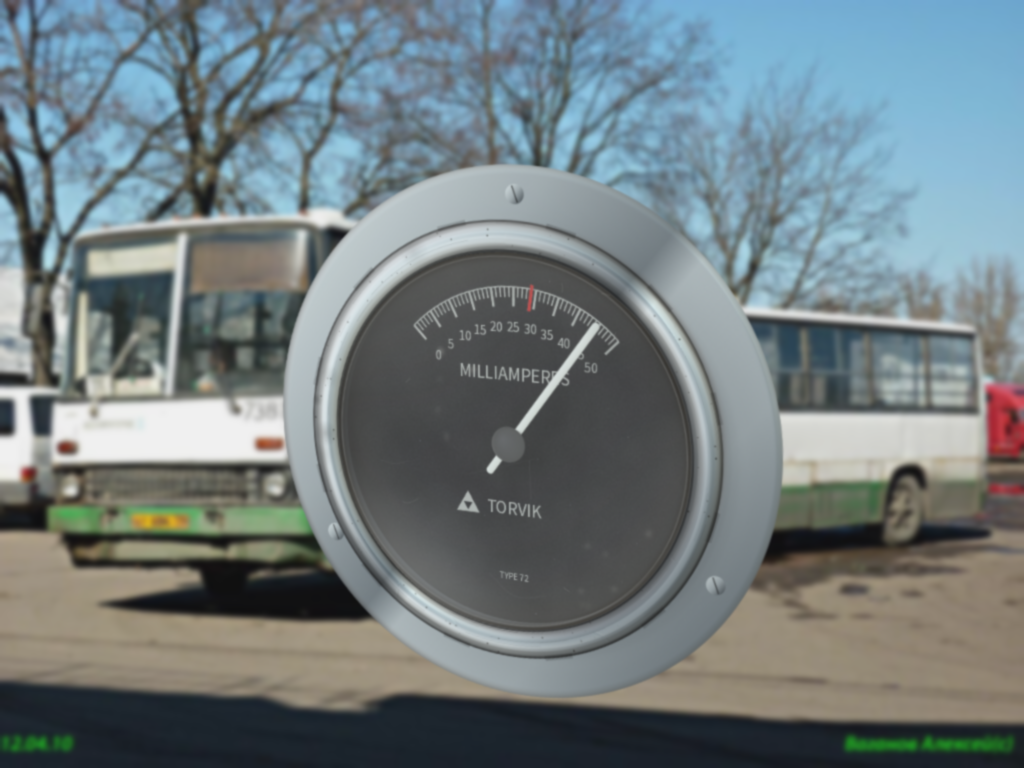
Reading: 45mA
